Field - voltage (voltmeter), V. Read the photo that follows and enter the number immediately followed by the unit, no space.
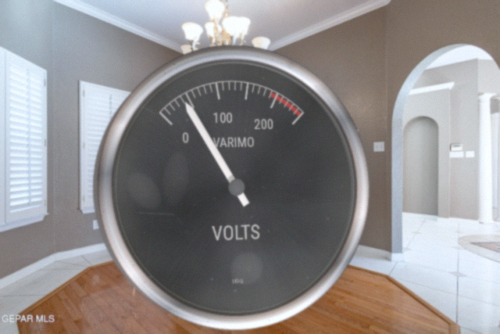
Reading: 40V
